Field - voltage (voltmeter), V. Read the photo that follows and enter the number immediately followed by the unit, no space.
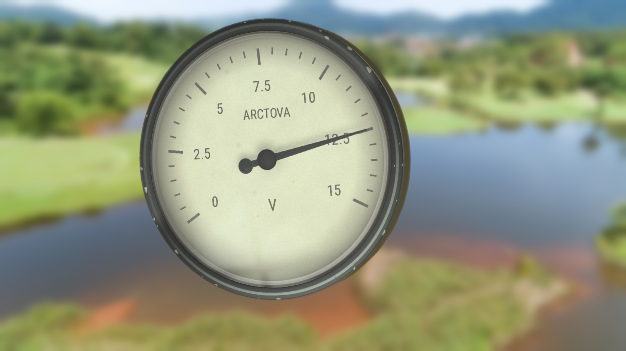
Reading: 12.5V
